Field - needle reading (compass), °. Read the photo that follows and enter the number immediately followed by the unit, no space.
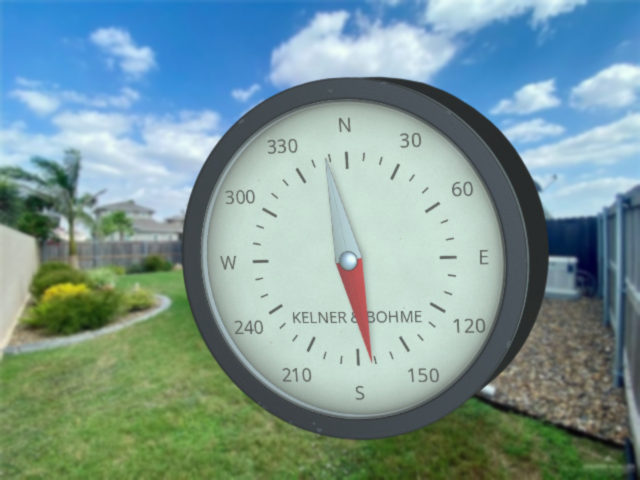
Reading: 170°
